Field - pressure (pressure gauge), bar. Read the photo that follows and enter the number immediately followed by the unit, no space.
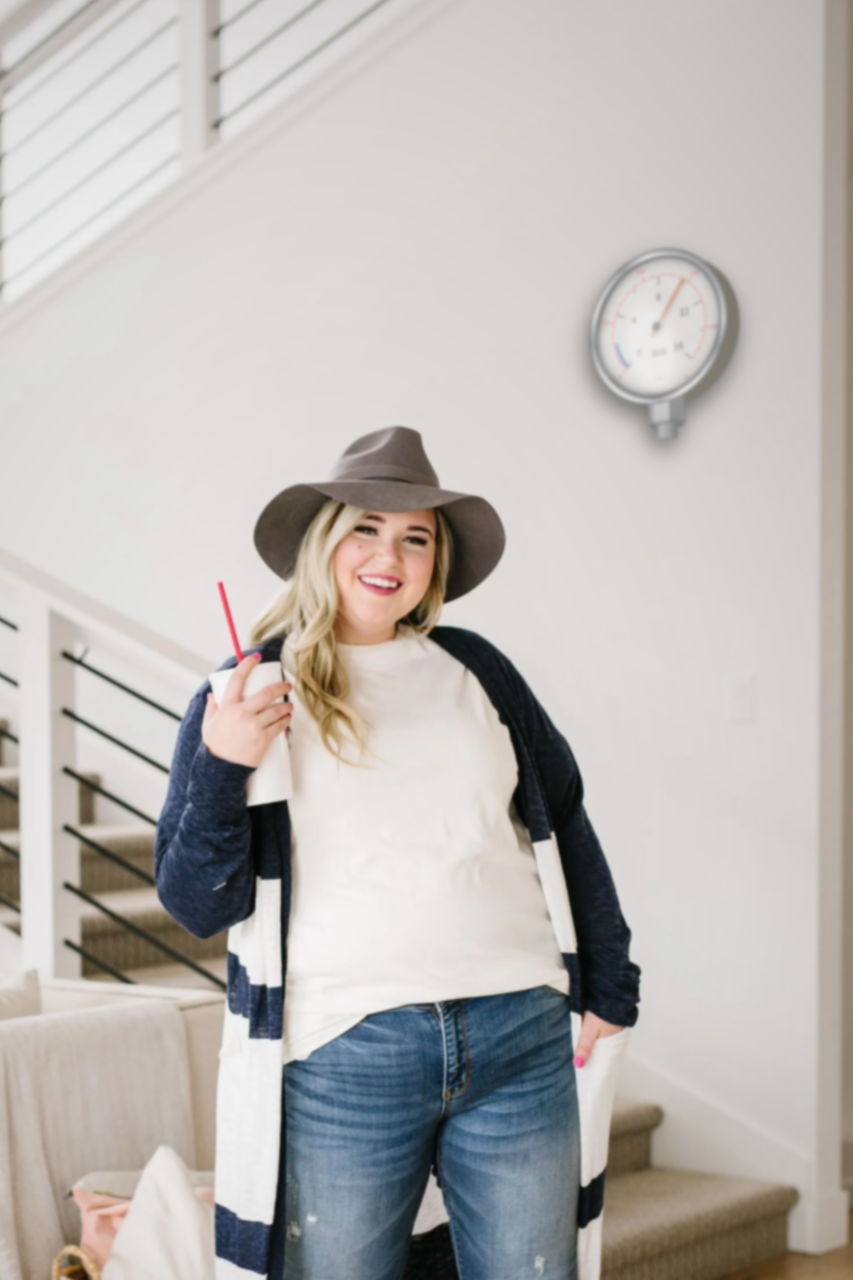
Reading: 10bar
